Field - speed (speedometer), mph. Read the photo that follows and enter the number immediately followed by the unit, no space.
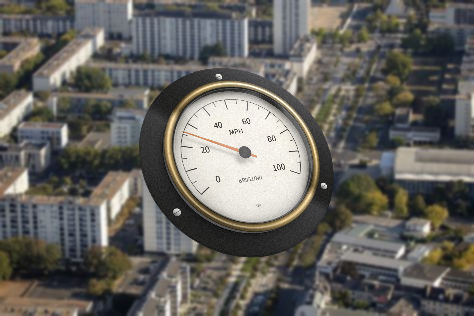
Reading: 25mph
